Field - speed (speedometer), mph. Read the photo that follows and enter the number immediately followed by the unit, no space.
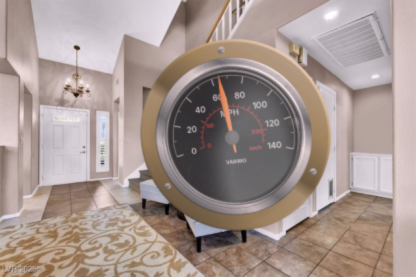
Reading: 65mph
